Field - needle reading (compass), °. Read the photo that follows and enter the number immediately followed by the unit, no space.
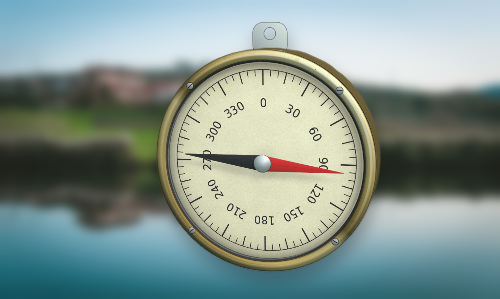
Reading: 95°
